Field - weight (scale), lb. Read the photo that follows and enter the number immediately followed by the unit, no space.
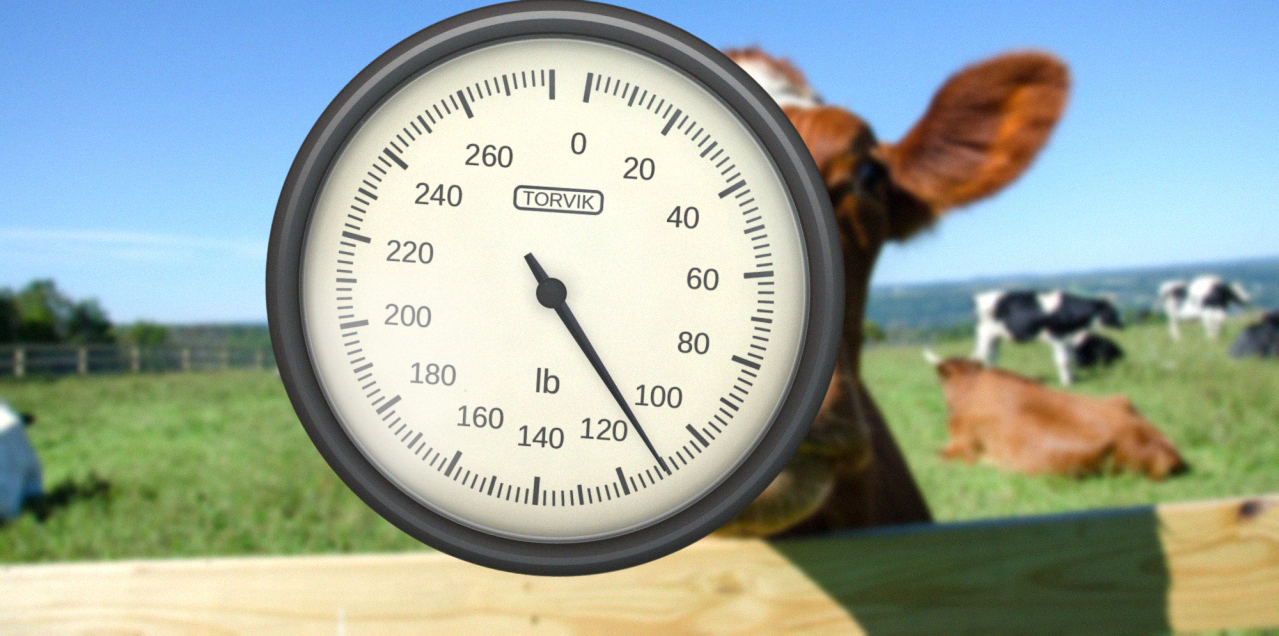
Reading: 110lb
